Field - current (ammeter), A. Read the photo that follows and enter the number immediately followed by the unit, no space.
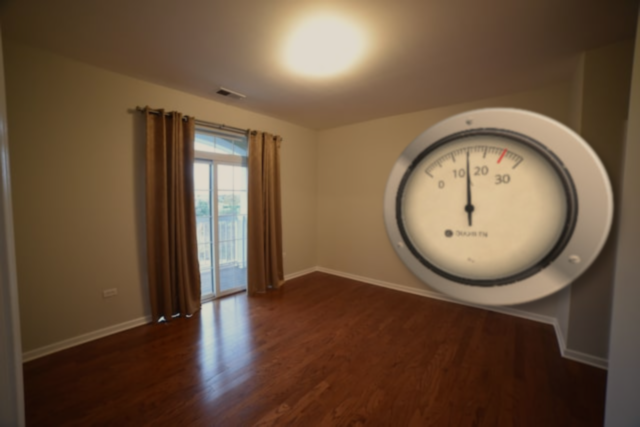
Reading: 15A
